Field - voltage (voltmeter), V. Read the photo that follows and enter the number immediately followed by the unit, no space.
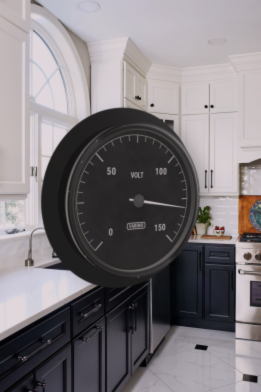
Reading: 130V
